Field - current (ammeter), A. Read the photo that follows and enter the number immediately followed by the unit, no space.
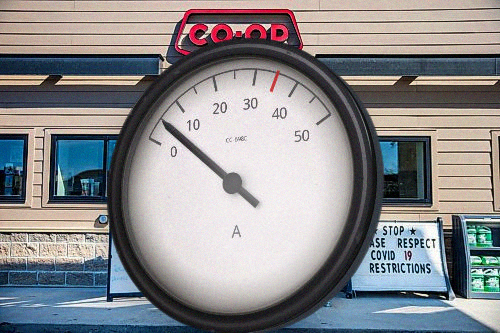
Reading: 5A
